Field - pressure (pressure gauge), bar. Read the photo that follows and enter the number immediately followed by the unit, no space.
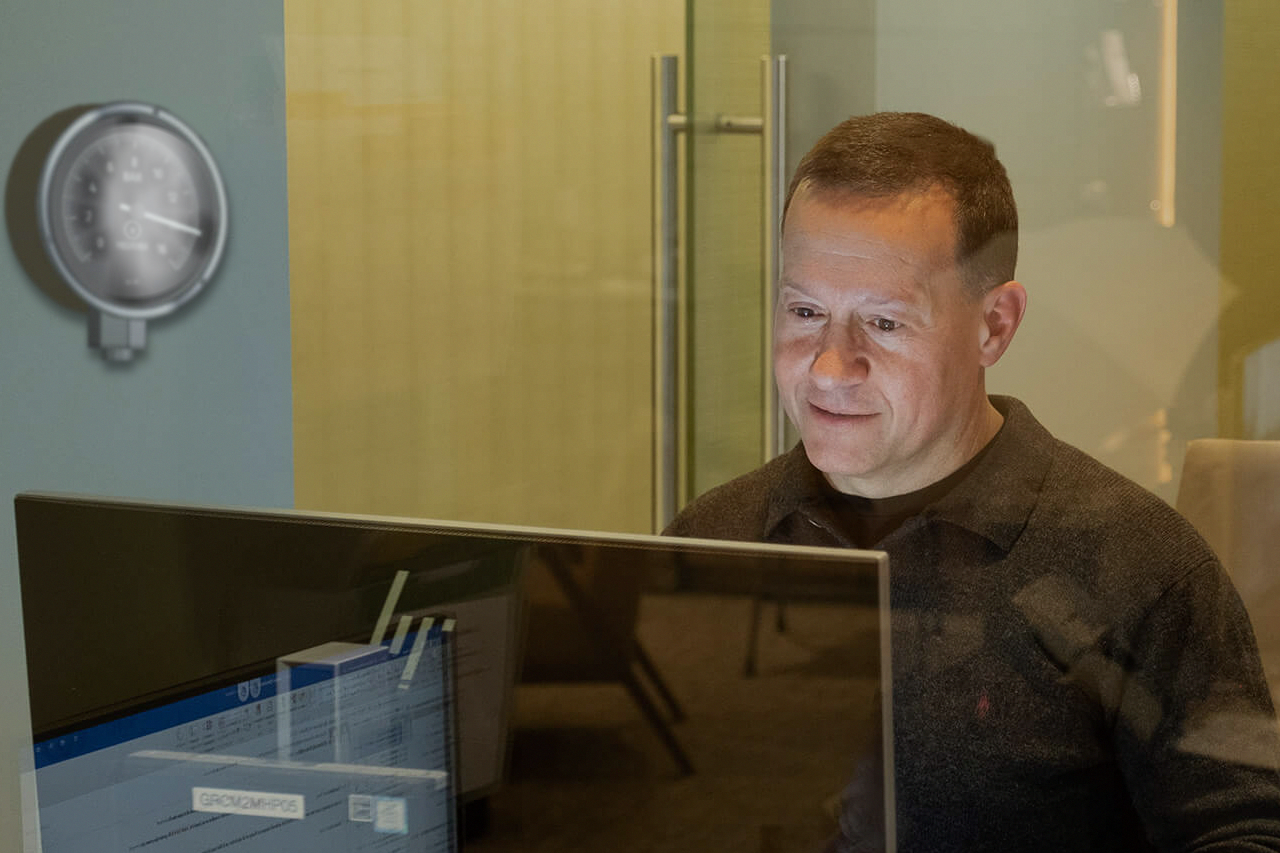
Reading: 14bar
